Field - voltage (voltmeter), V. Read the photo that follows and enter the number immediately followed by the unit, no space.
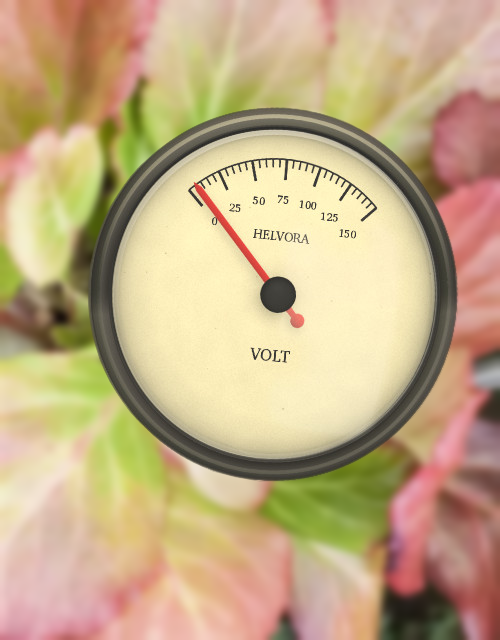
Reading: 5V
